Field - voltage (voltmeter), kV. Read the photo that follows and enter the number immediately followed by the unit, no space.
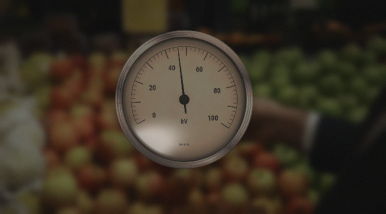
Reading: 46kV
